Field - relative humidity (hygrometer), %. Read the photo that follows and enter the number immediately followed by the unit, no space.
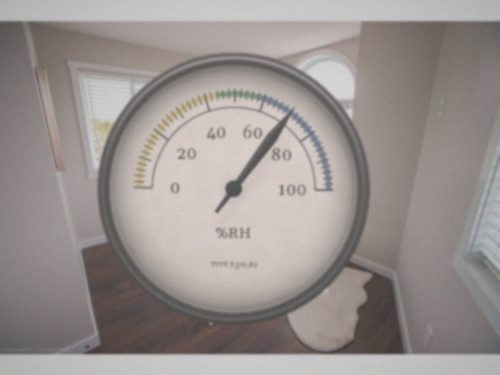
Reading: 70%
